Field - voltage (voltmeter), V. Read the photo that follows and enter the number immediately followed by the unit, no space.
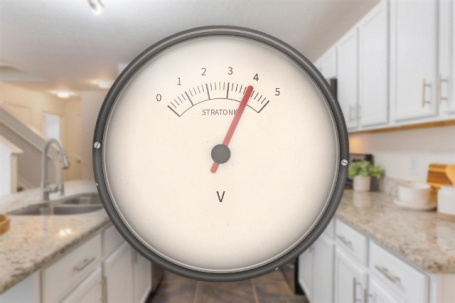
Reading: 4V
